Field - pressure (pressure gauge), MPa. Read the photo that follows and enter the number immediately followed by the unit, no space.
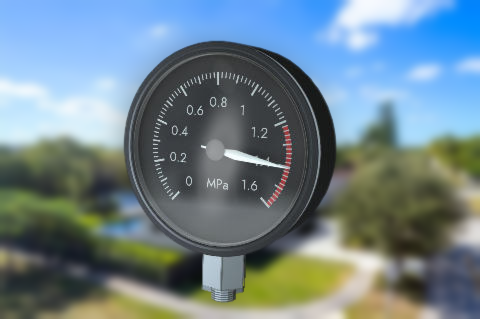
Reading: 1.4MPa
